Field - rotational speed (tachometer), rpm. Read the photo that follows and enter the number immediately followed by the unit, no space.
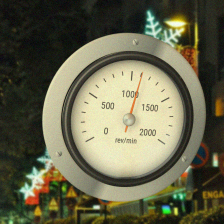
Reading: 1100rpm
